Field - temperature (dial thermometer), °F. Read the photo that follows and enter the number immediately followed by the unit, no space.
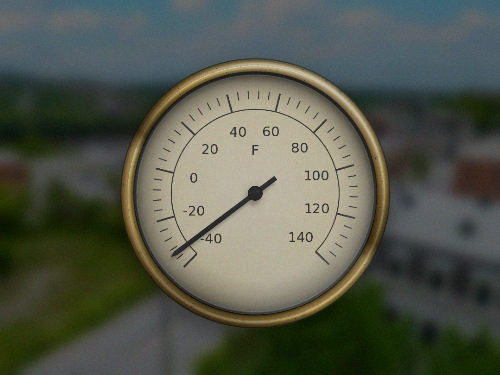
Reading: -34°F
